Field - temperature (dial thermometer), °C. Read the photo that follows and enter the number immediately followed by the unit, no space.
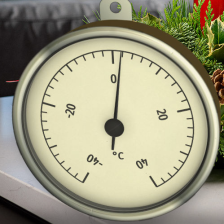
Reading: 2°C
